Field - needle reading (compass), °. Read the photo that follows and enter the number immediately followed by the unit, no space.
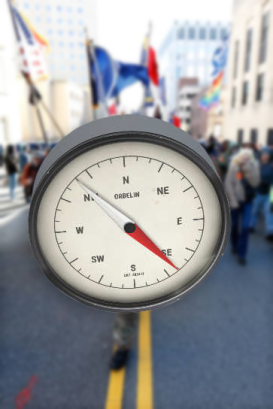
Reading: 140°
